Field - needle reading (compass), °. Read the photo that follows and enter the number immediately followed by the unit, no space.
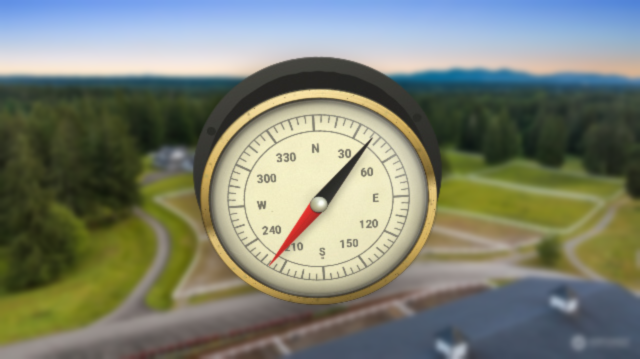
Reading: 220°
